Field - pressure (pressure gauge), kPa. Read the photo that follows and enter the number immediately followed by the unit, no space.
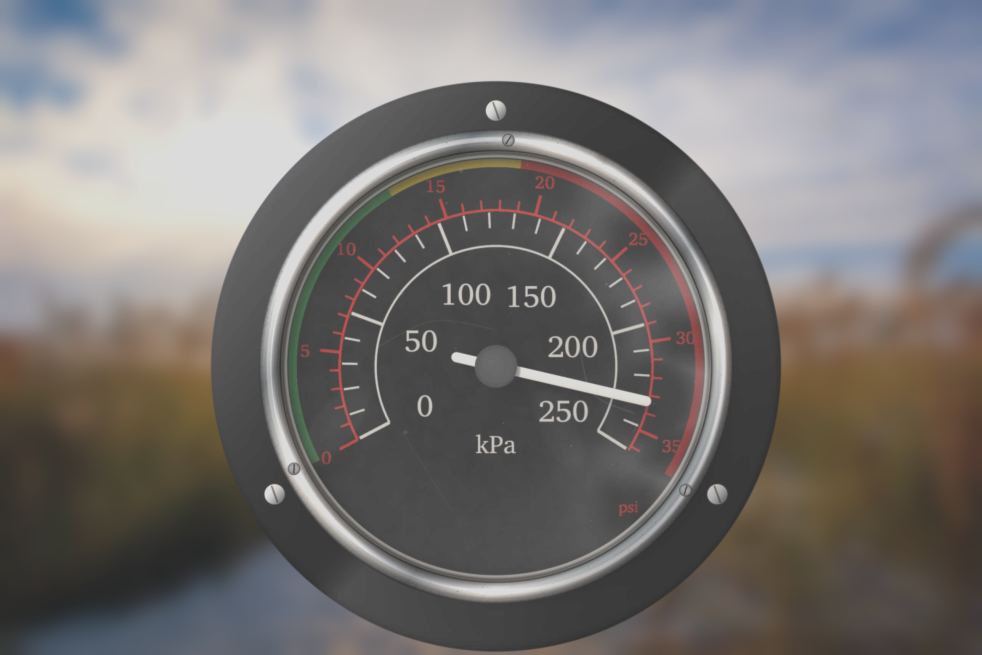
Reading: 230kPa
